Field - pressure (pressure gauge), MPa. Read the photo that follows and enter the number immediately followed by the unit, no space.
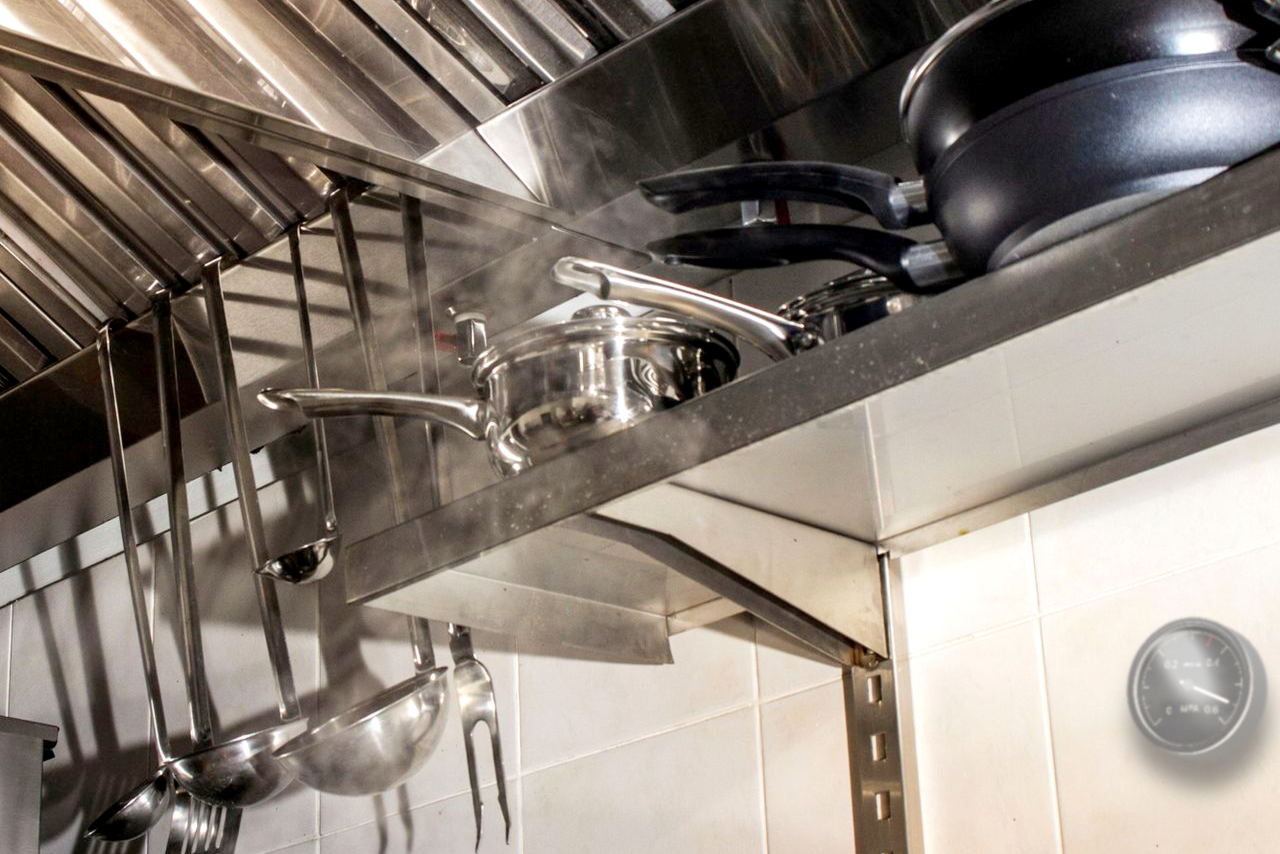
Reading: 0.55MPa
